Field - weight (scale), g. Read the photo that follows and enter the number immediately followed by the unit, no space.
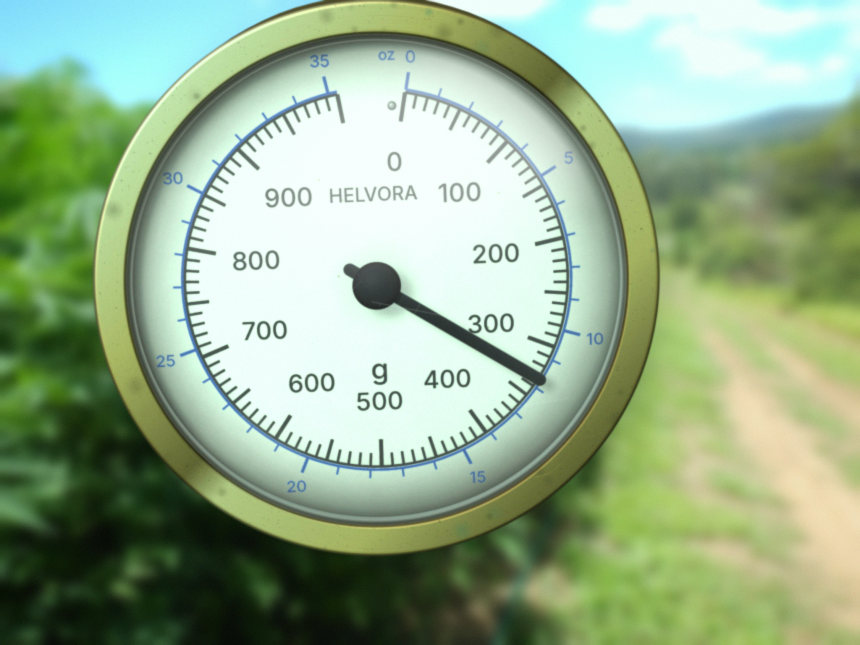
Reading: 330g
